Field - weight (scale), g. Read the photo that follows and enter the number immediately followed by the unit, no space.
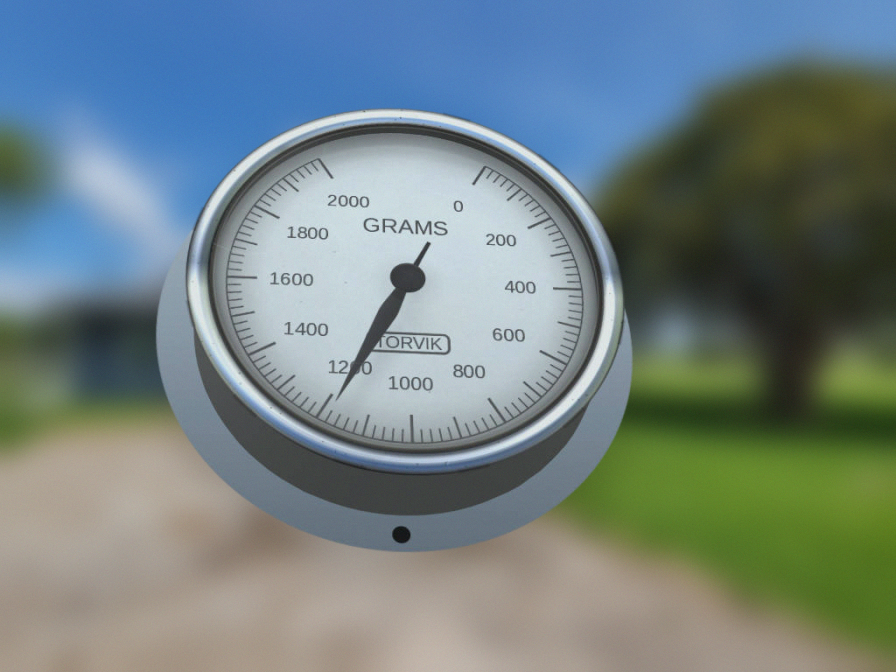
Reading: 1180g
